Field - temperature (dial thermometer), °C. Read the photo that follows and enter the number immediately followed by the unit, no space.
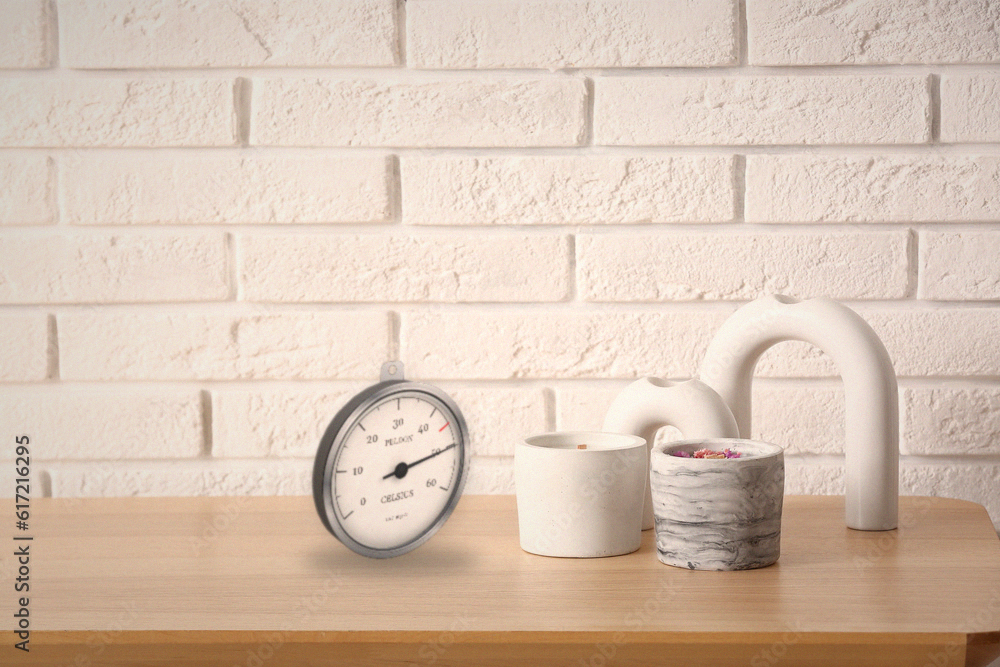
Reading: 50°C
